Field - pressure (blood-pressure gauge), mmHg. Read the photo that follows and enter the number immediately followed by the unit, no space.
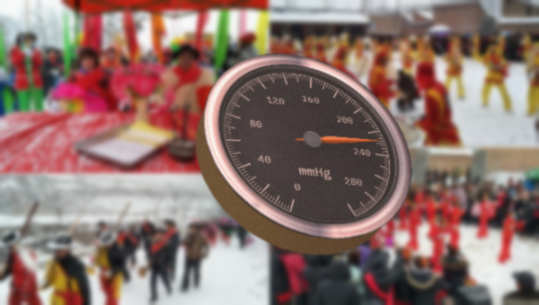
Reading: 230mmHg
